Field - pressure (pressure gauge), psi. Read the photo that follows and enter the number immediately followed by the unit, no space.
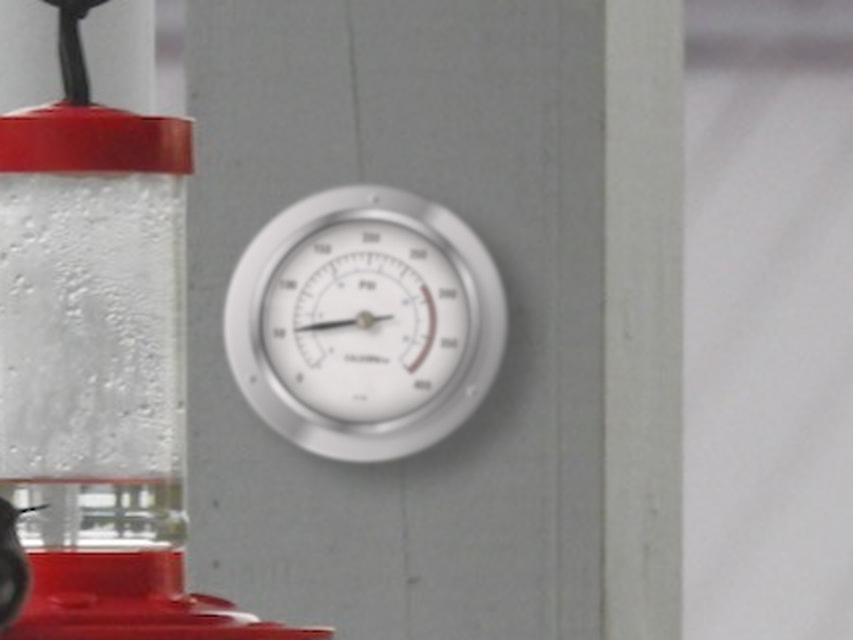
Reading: 50psi
